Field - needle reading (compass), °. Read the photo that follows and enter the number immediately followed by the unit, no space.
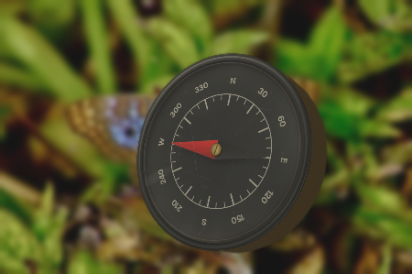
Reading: 270°
